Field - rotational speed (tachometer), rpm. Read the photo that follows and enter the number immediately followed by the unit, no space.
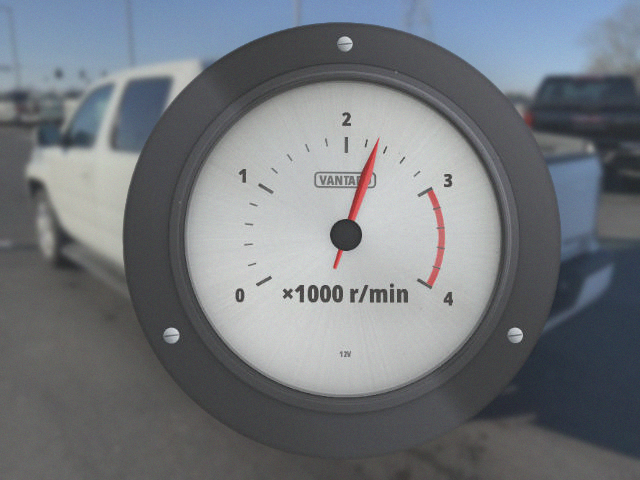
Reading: 2300rpm
